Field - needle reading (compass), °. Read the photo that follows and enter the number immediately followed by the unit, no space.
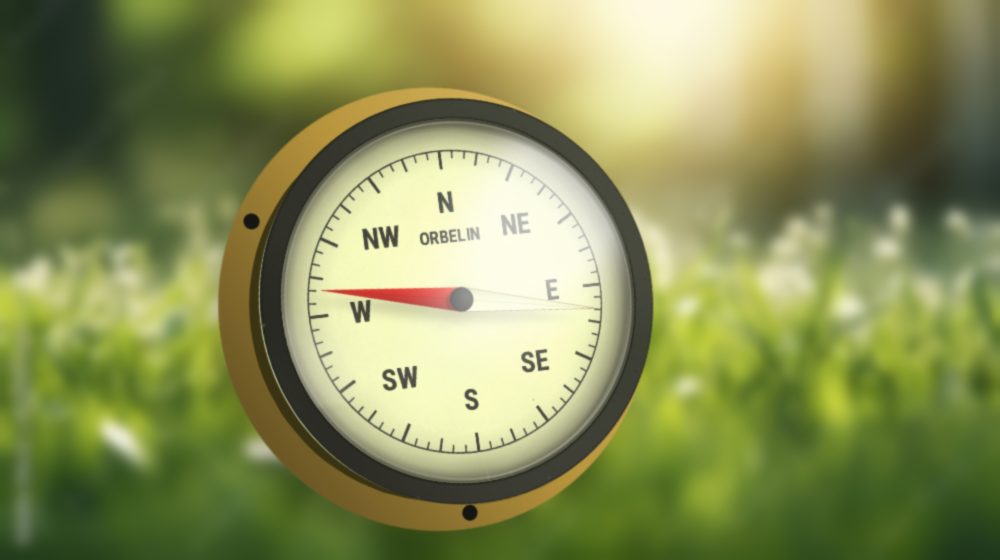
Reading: 280°
